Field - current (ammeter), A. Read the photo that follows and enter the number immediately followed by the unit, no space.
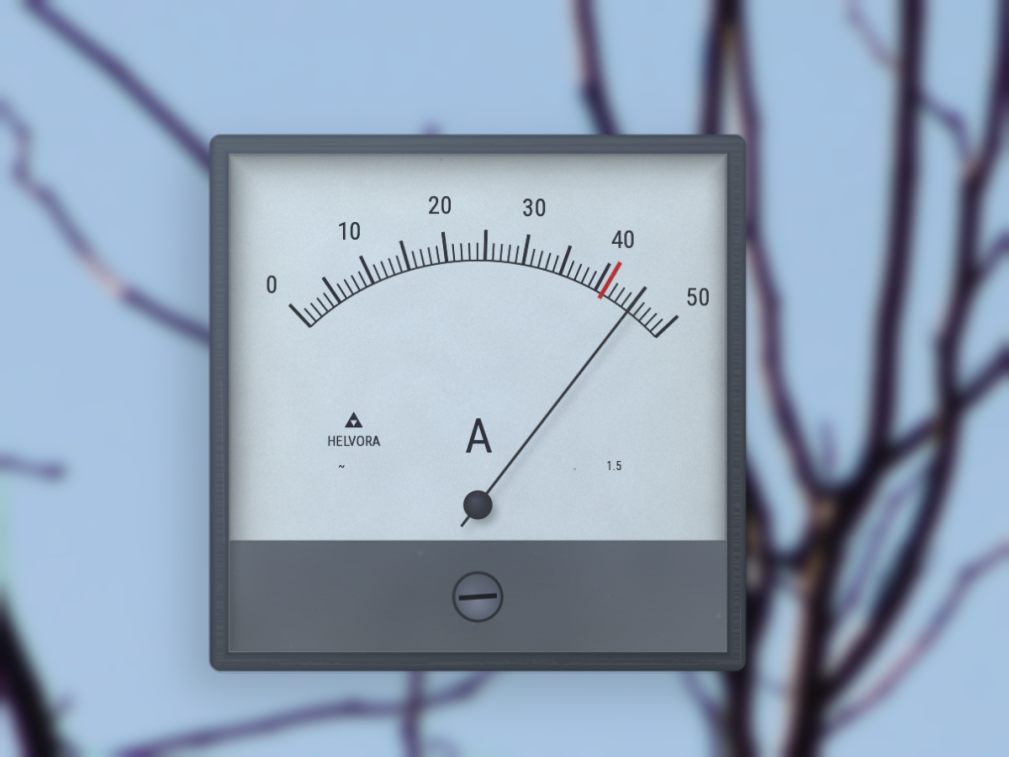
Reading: 45A
